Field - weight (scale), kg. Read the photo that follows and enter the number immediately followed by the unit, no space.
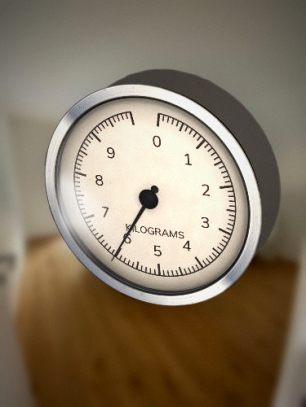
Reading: 6kg
